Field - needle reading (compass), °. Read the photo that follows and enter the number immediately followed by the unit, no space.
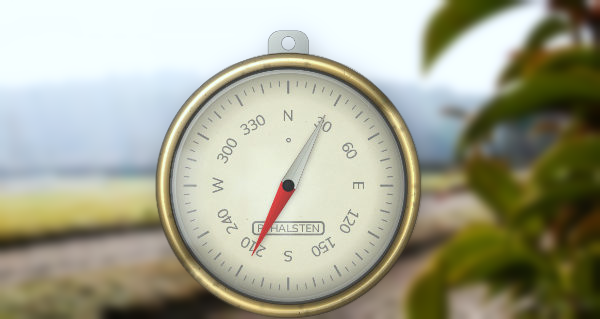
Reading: 207.5°
